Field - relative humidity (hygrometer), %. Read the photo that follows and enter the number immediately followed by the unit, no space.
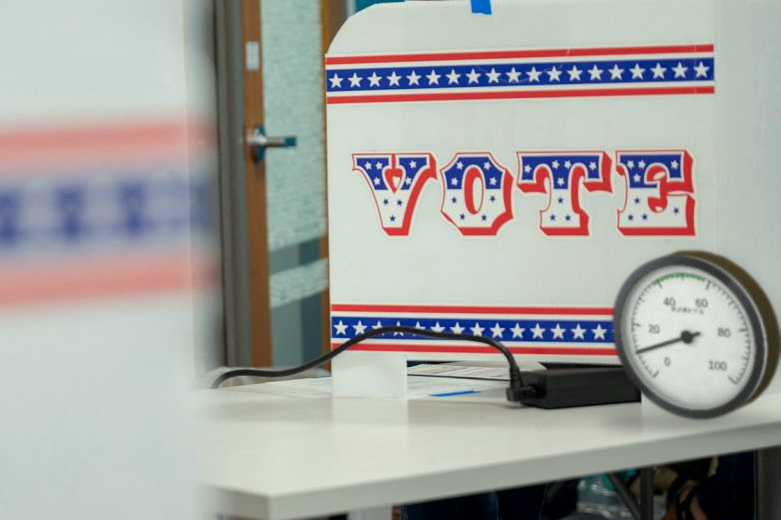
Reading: 10%
